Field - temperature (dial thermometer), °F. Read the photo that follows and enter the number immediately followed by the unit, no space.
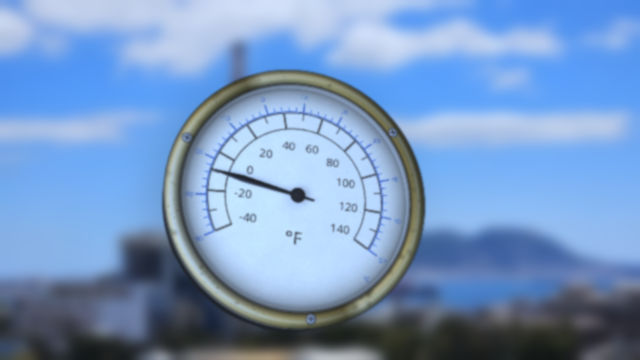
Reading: -10°F
